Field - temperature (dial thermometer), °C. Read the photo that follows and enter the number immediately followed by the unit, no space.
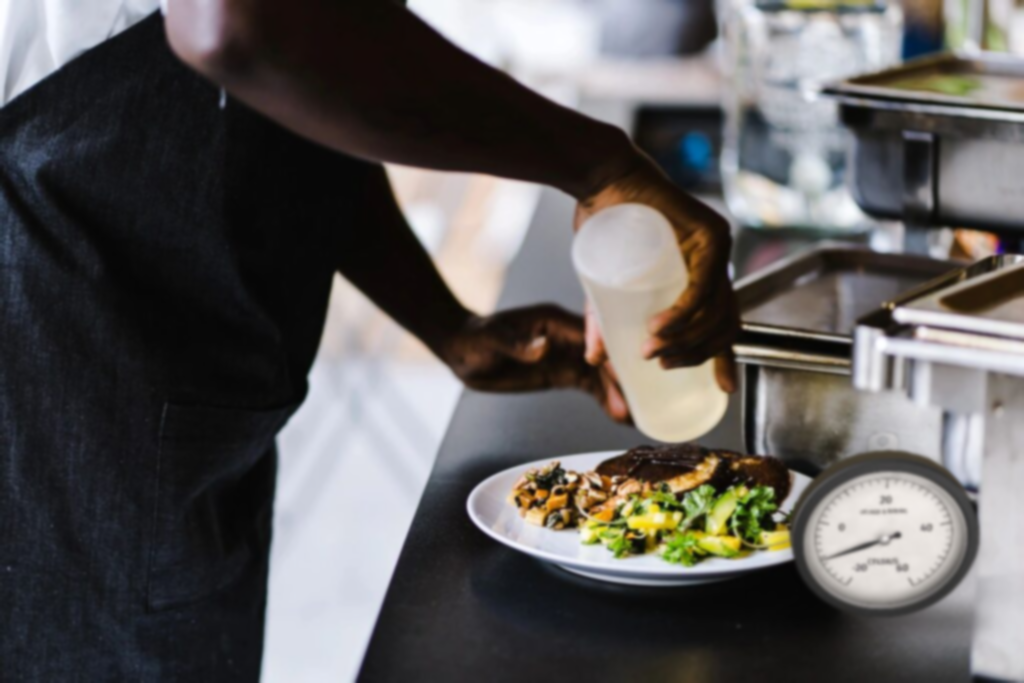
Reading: -10°C
